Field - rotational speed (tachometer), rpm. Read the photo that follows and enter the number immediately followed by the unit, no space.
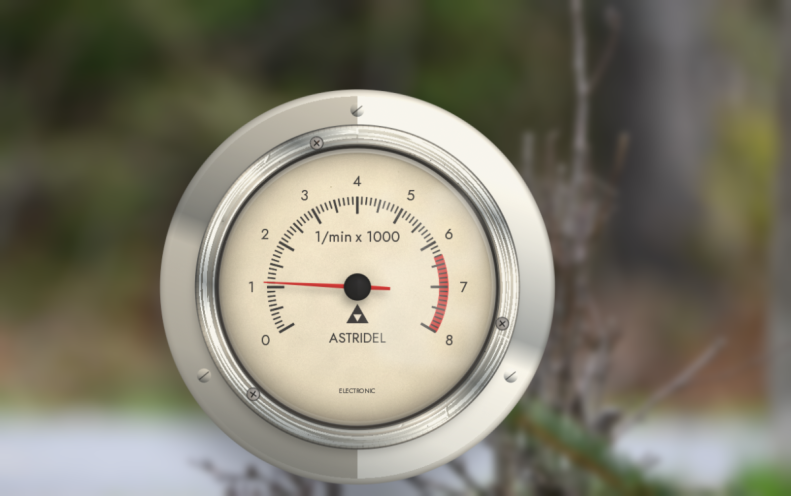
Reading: 1100rpm
